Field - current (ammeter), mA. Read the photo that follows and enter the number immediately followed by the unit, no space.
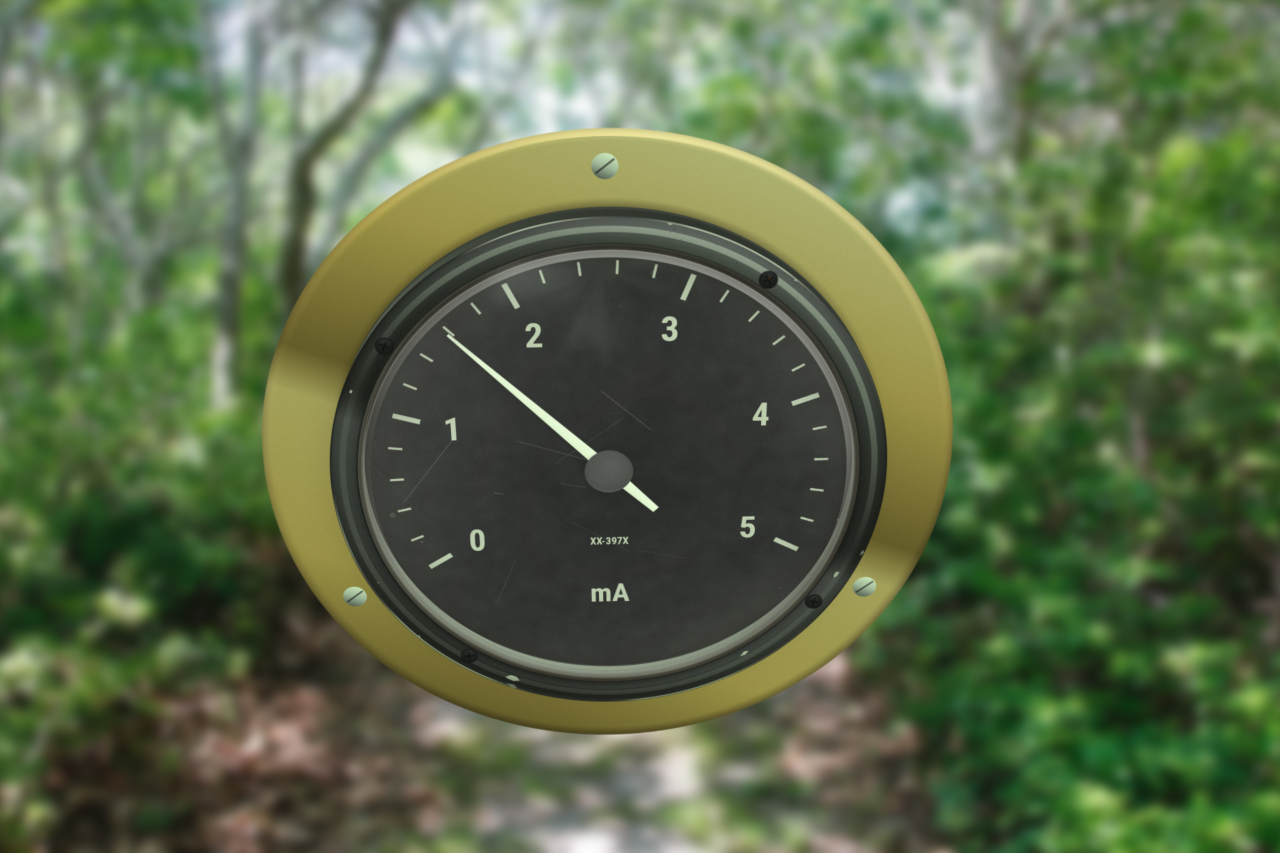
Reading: 1.6mA
